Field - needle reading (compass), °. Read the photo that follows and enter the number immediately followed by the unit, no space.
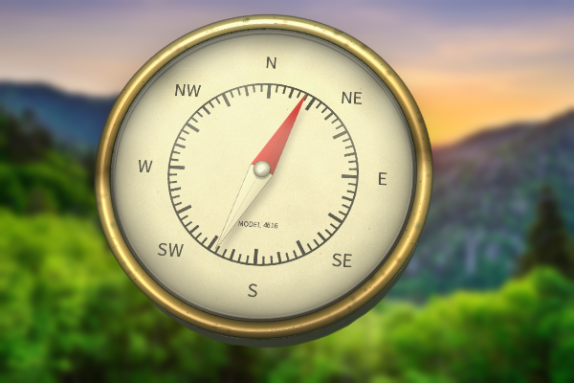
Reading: 25°
